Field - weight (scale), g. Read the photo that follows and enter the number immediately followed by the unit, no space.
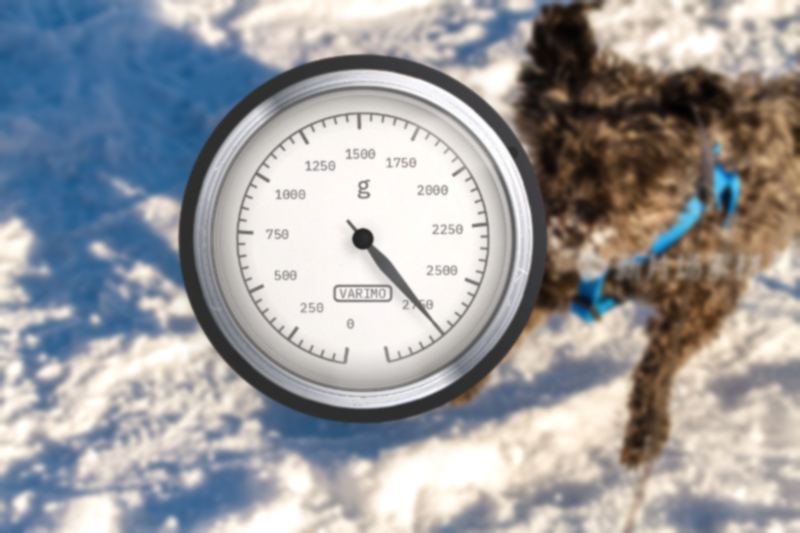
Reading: 2750g
